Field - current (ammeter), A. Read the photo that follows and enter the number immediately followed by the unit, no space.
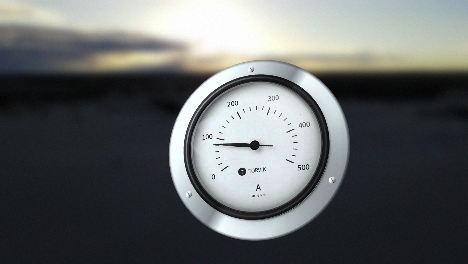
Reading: 80A
